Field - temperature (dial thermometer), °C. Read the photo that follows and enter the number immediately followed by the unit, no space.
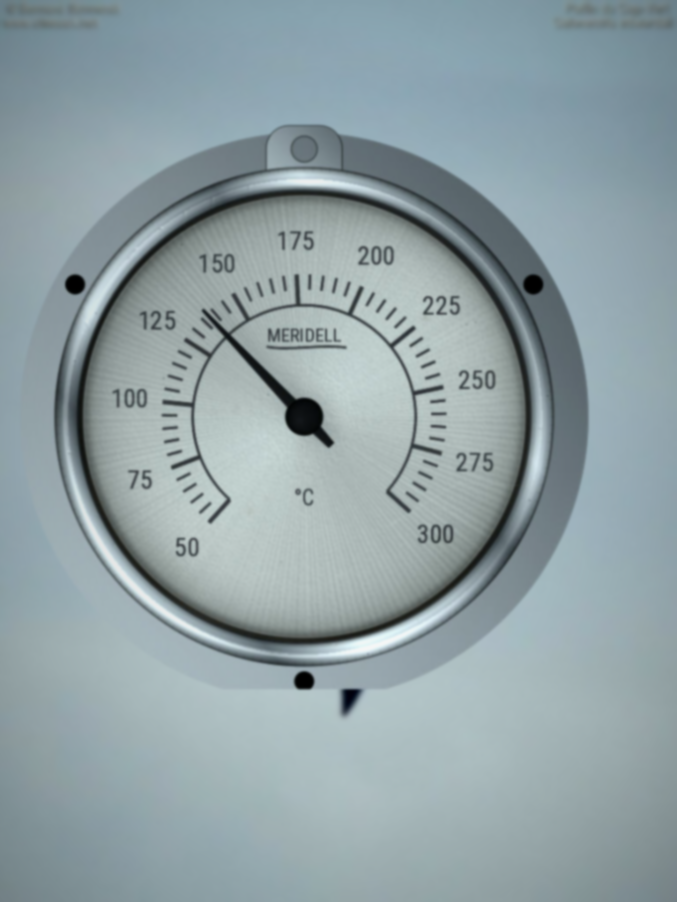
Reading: 137.5°C
